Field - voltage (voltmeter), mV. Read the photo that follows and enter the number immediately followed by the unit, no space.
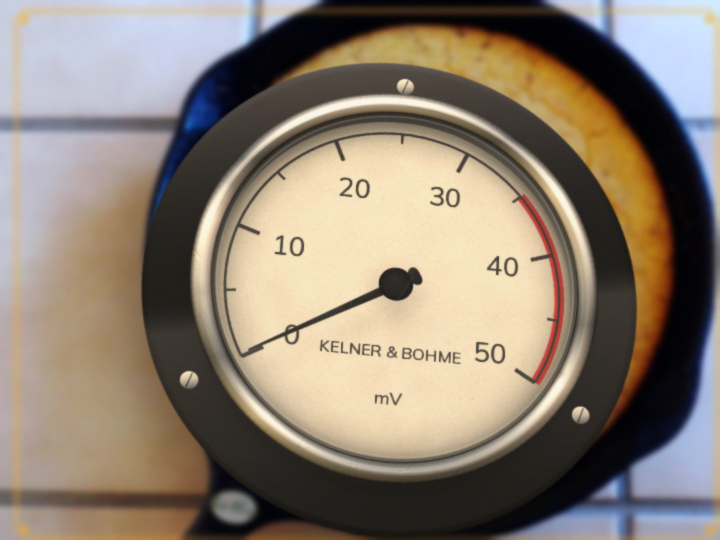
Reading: 0mV
